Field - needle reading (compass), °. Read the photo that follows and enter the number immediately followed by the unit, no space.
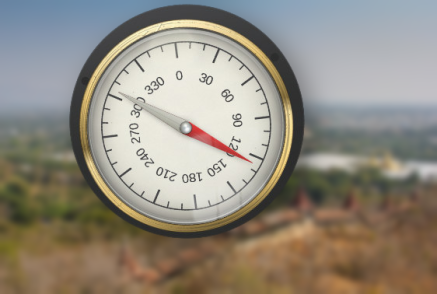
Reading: 125°
